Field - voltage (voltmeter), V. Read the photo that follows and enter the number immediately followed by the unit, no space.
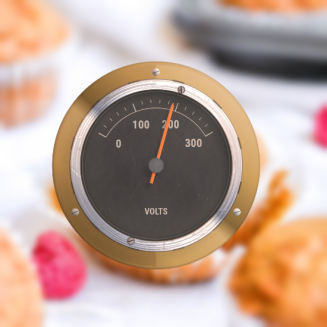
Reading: 190V
